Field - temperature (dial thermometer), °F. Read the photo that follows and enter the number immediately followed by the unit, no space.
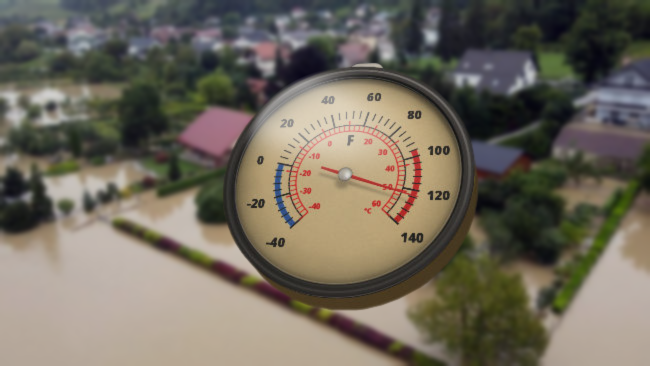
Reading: 124°F
